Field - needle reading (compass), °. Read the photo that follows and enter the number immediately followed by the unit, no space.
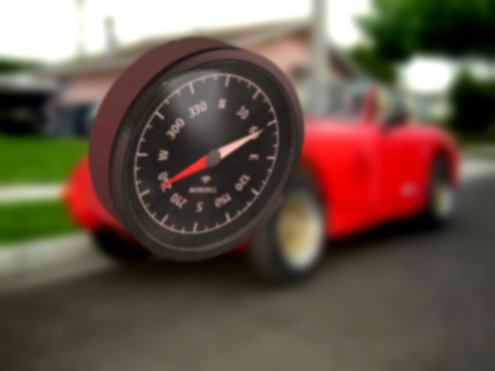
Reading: 240°
